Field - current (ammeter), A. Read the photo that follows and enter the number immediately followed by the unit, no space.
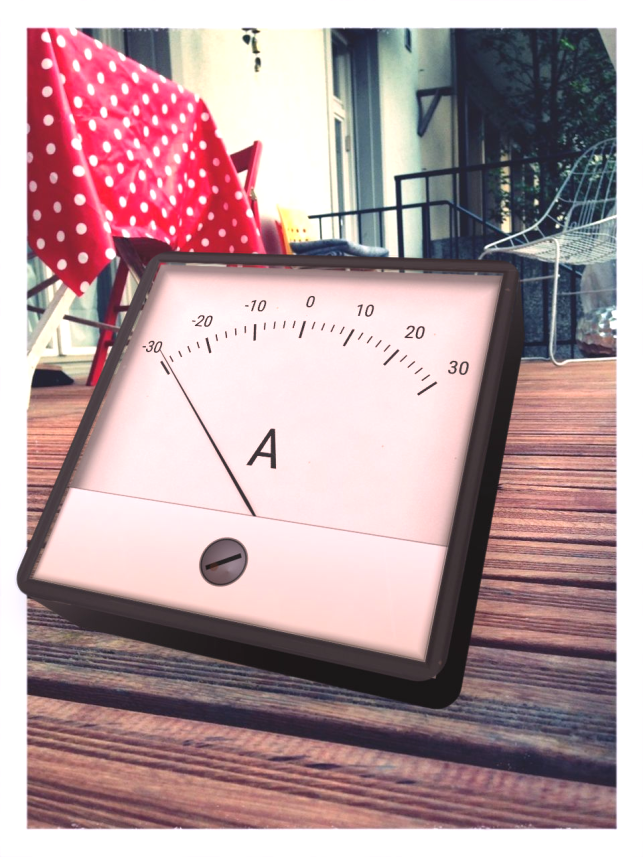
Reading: -29A
